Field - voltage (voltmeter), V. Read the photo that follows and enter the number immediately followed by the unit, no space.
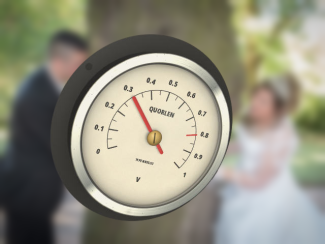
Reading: 0.3V
